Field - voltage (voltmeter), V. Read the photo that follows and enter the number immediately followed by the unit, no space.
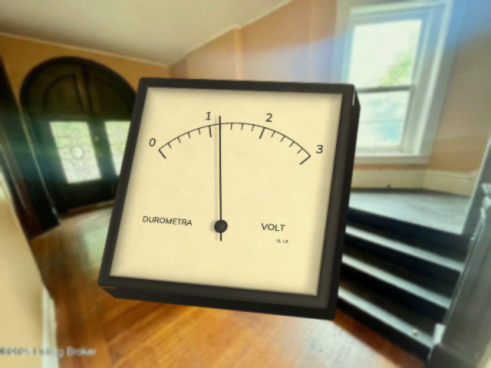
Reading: 1.2V
